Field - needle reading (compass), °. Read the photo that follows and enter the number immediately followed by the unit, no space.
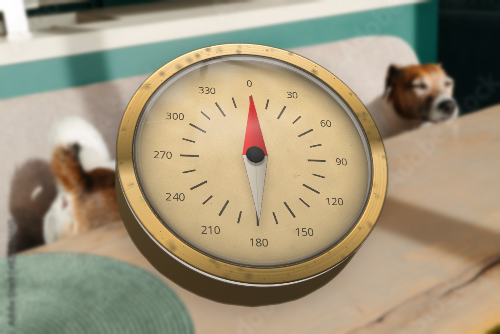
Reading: 0°
